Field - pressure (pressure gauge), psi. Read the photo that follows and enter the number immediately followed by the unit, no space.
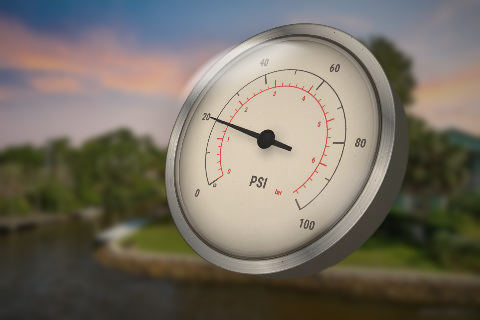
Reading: 20psi
